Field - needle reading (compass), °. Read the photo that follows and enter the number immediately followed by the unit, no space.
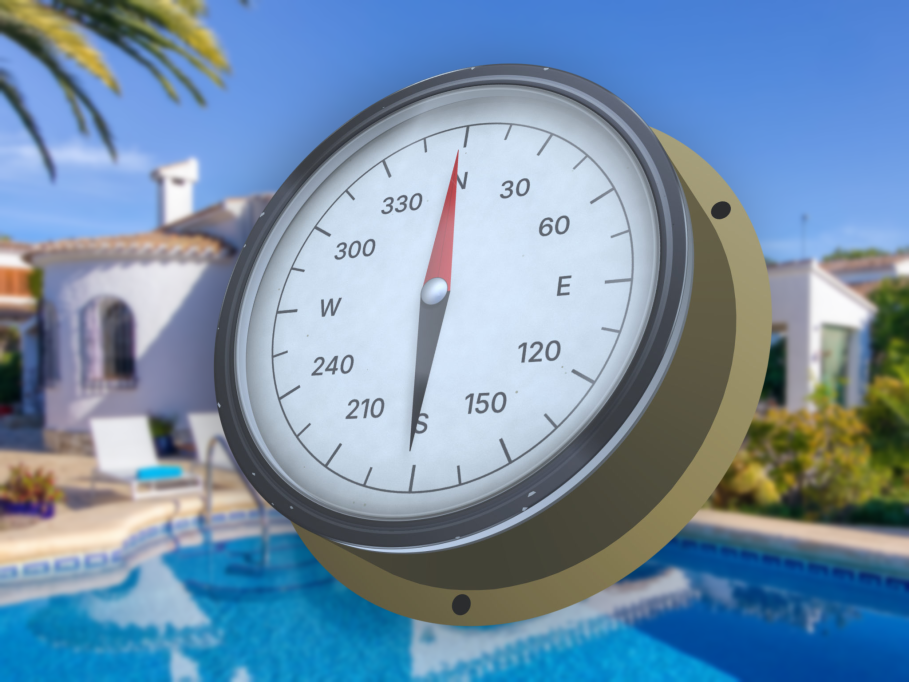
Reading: 0°
